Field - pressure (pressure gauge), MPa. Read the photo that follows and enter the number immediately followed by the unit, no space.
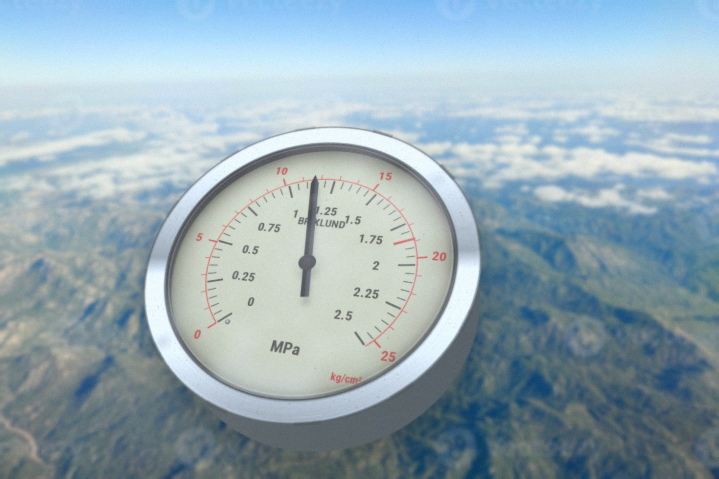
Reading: 1.15MPa
